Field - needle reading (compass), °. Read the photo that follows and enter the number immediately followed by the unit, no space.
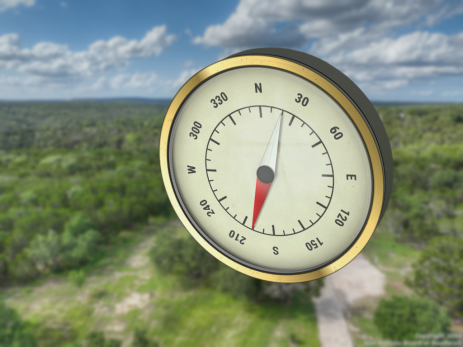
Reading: 200°
